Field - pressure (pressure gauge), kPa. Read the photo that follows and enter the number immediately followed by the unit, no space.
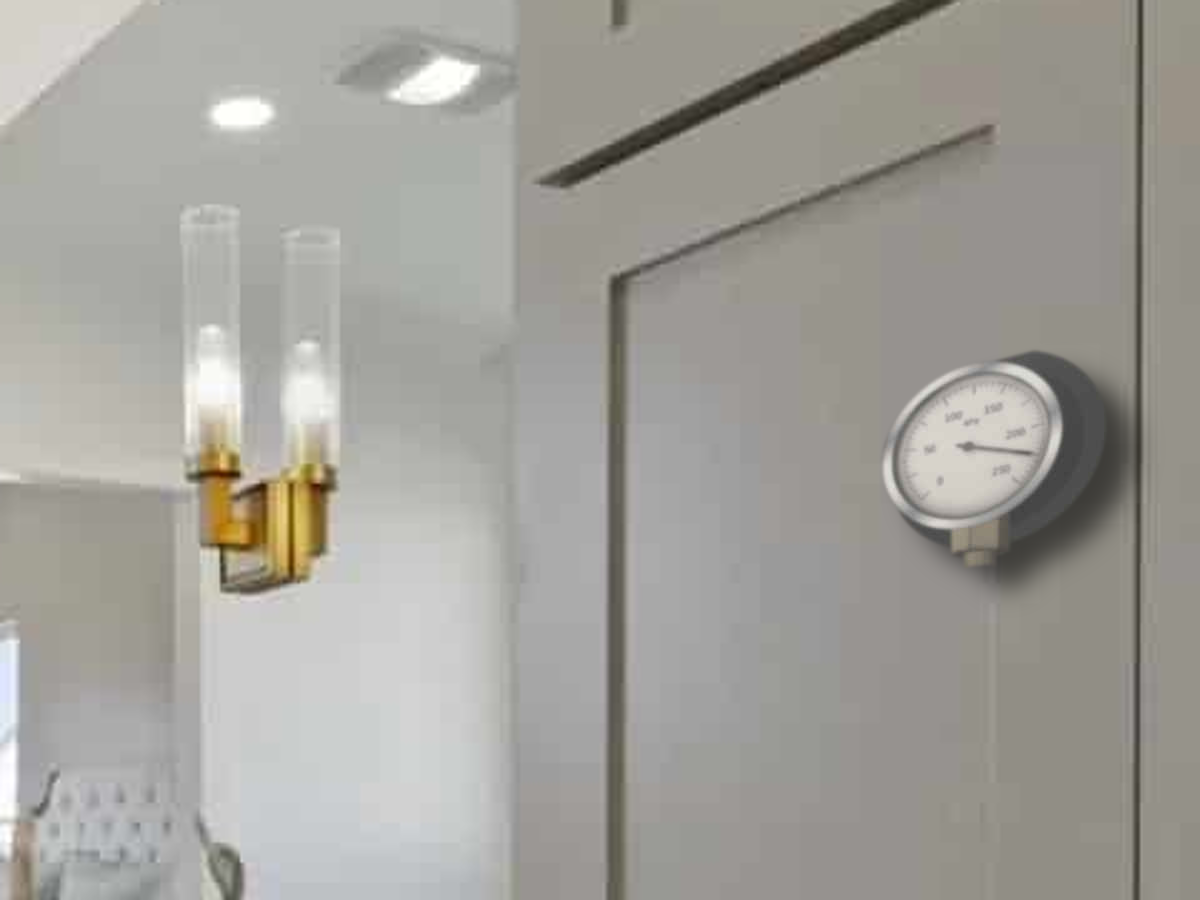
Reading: 225kPa
